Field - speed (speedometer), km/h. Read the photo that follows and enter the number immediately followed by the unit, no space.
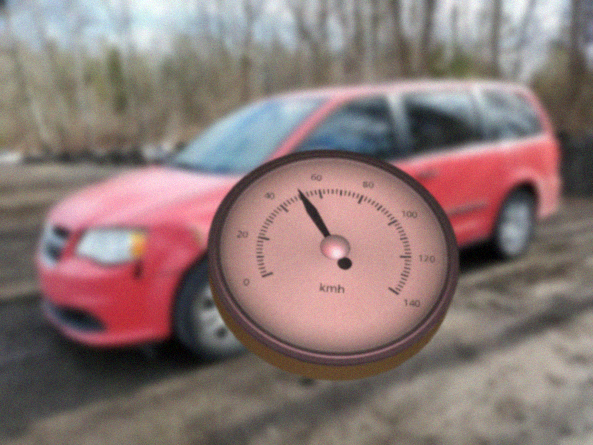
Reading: 50km/h
